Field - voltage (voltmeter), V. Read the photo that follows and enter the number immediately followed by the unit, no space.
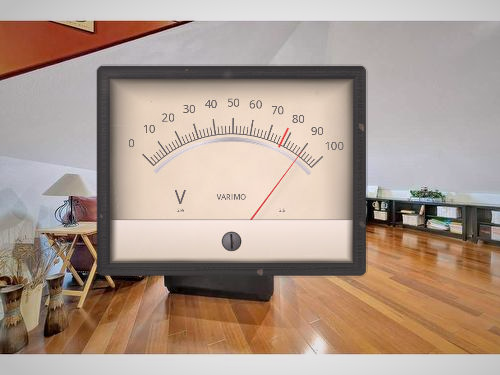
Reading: 90V
